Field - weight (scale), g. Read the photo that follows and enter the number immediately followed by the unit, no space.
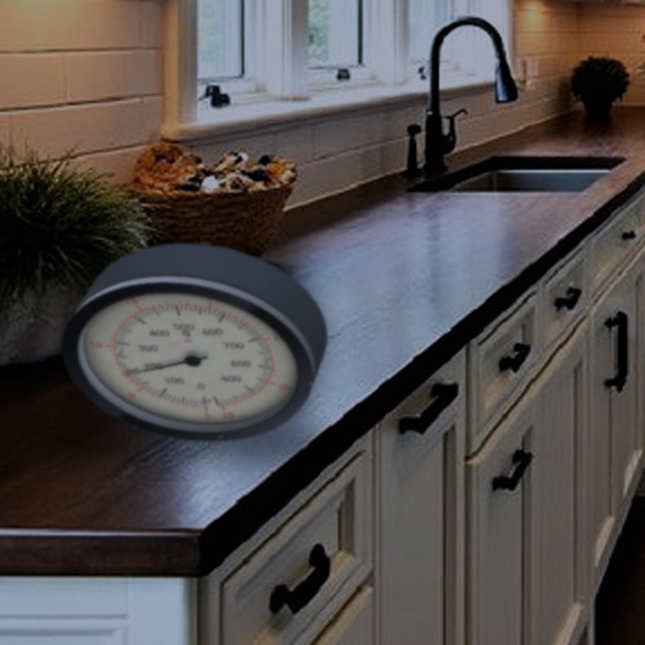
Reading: 200g
